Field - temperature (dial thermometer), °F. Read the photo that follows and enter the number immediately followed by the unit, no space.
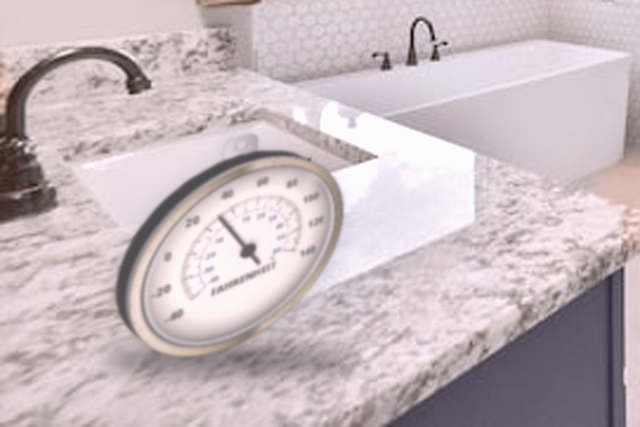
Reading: 30°F
